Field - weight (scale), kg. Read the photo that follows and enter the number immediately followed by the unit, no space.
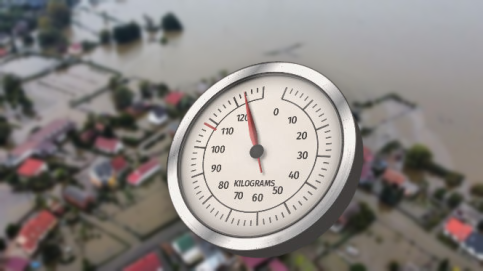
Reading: 124kg
